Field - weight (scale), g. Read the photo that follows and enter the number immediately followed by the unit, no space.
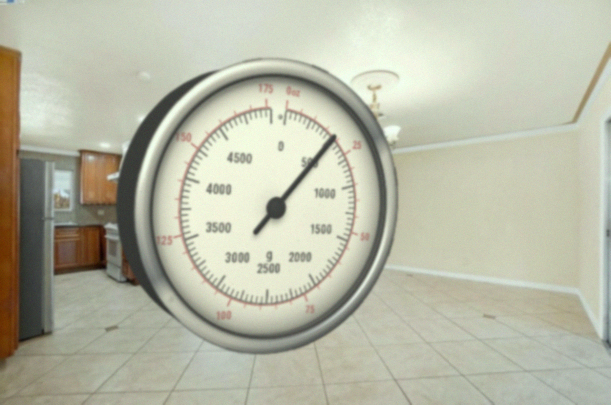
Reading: 500g
